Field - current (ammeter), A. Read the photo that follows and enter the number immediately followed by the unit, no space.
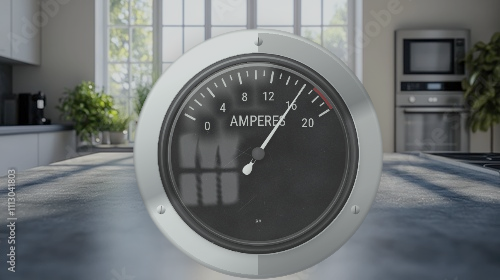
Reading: 16A
